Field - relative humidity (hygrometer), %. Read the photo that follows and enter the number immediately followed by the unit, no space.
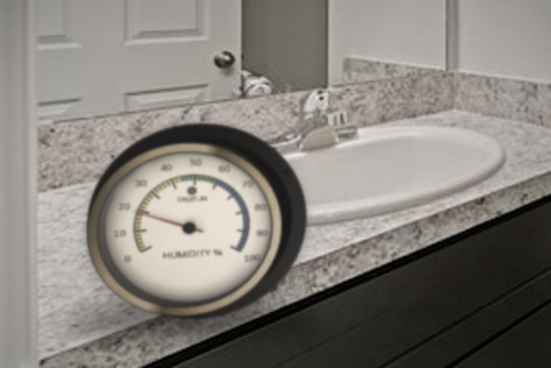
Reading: 20%
